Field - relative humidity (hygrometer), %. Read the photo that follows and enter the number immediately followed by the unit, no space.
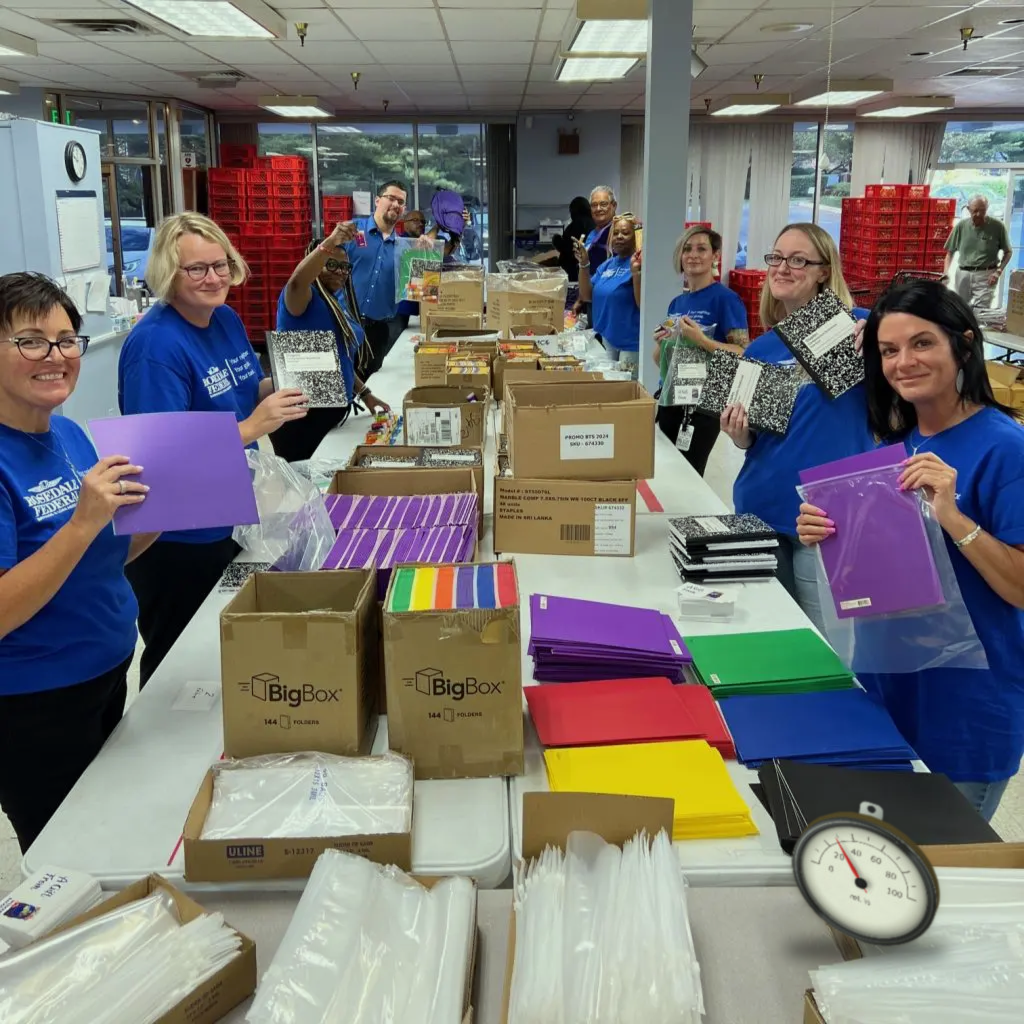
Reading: 30%
